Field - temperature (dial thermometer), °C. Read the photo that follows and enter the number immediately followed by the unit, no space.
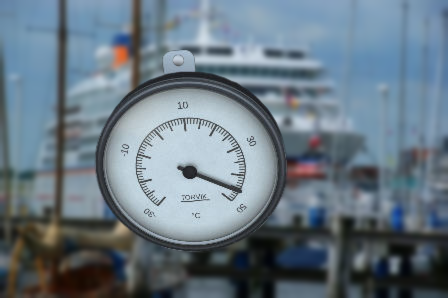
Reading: 45°C
